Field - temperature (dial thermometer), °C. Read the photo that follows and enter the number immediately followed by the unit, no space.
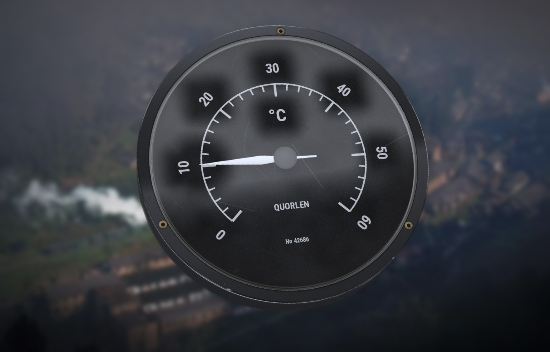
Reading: 10°C
